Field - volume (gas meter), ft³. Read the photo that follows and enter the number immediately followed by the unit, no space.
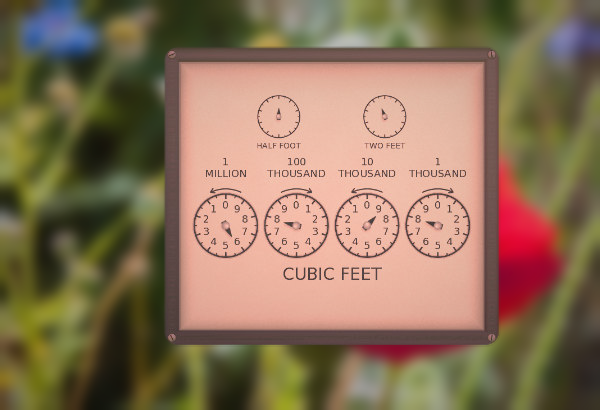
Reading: 578800ft³
